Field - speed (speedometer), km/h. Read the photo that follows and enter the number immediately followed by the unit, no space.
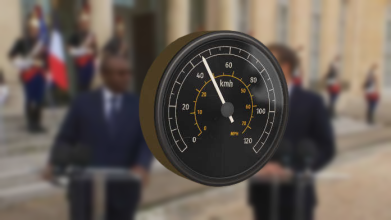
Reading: 45km/h
